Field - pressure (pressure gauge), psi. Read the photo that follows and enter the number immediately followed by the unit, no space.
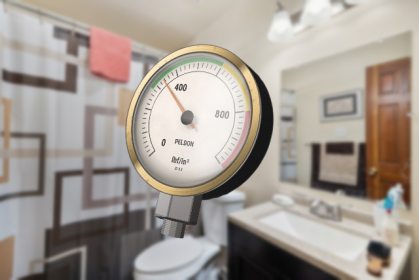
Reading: 340psi
